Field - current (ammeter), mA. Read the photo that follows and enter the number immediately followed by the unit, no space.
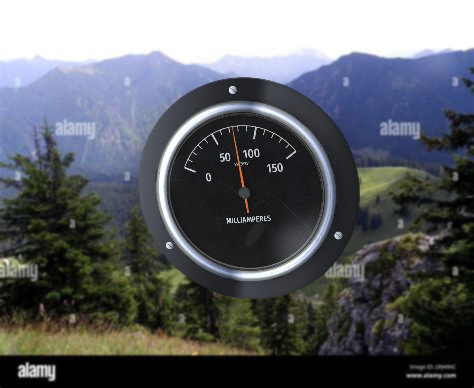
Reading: 75mA
